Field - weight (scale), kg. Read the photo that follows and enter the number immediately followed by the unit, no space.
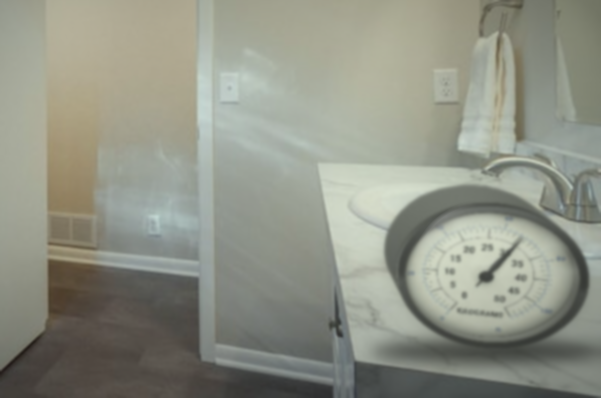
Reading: 30kg
